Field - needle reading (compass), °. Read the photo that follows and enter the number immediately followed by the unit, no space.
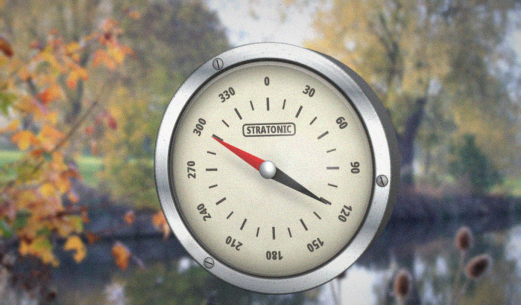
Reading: 300°
